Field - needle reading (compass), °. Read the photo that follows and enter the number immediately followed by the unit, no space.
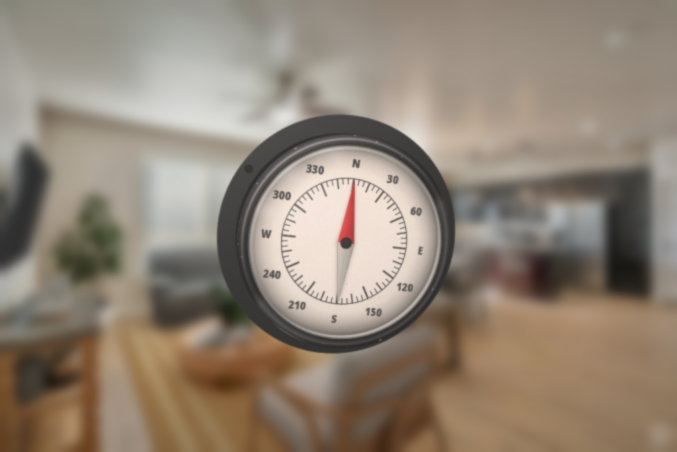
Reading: 0°
